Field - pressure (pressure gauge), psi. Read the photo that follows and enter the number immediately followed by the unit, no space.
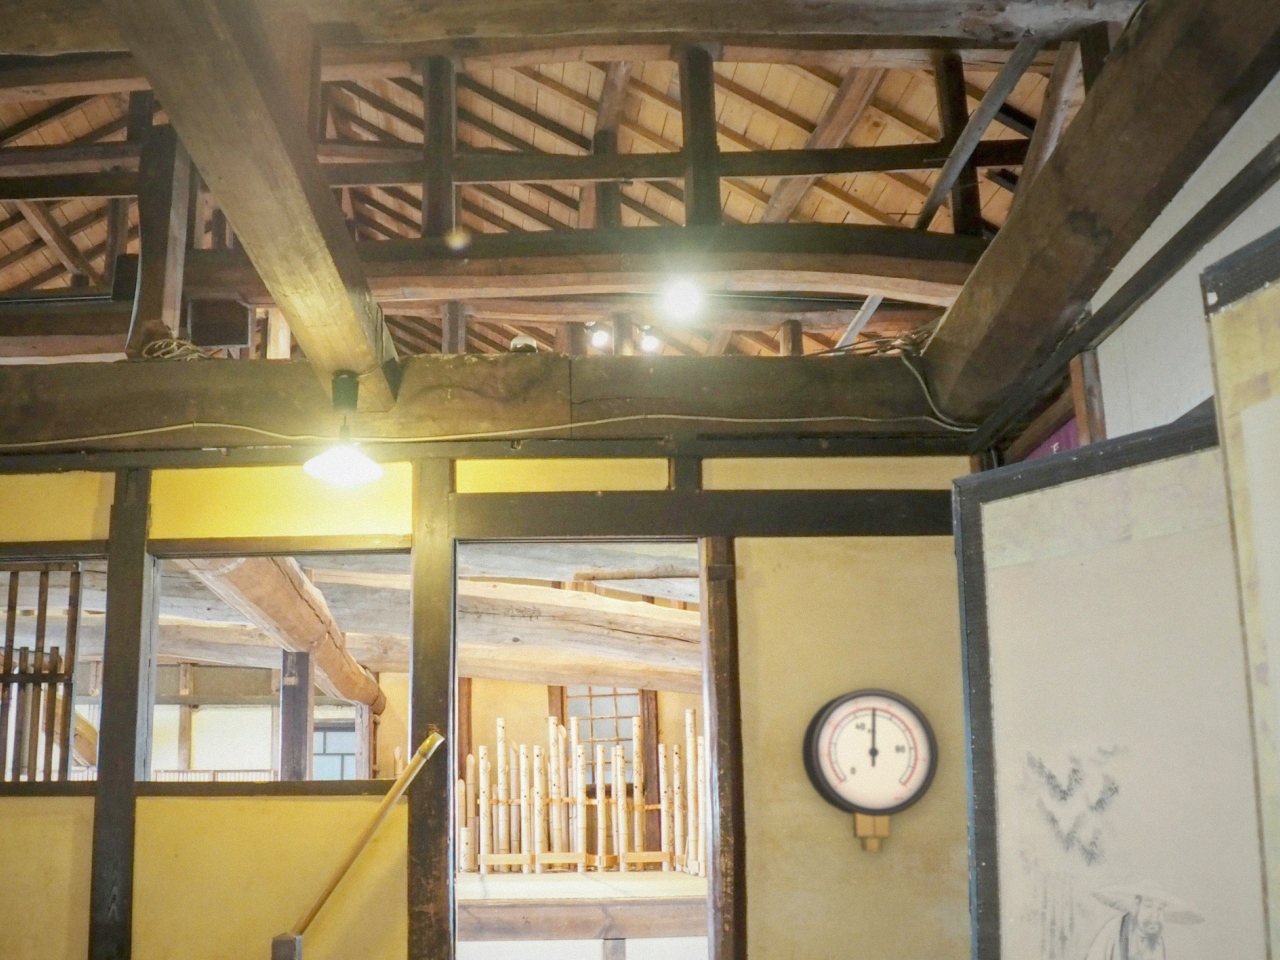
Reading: 50psi
